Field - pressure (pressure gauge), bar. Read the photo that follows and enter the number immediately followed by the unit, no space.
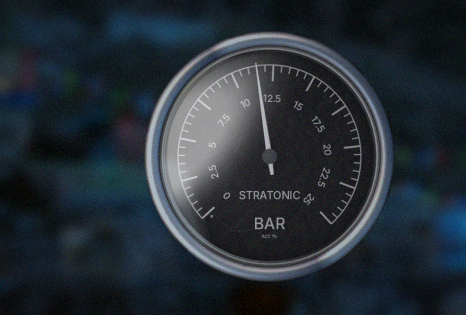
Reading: 11.5bar
